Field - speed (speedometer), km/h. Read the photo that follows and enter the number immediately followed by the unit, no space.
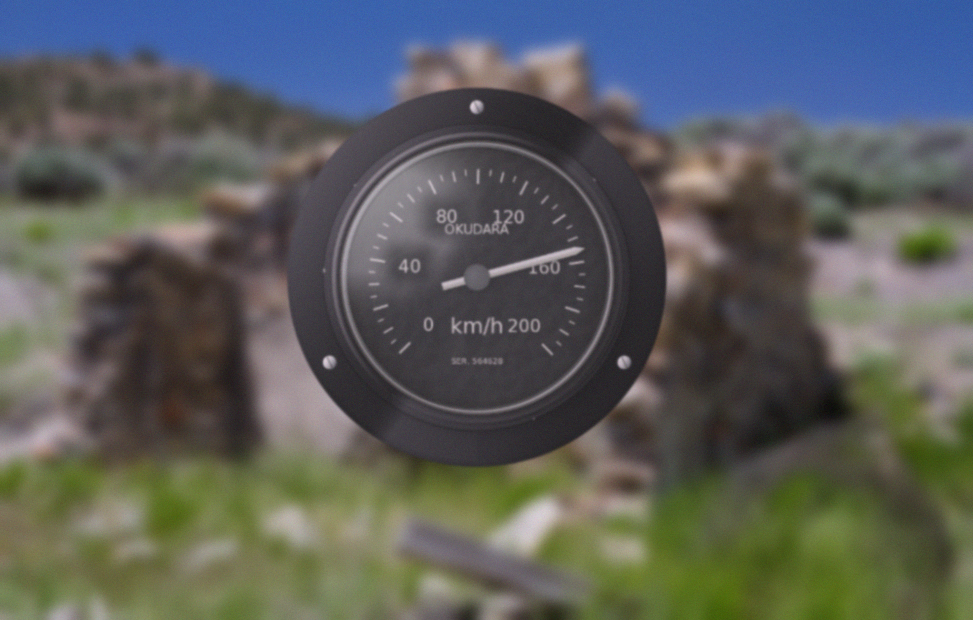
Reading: 155km/h
